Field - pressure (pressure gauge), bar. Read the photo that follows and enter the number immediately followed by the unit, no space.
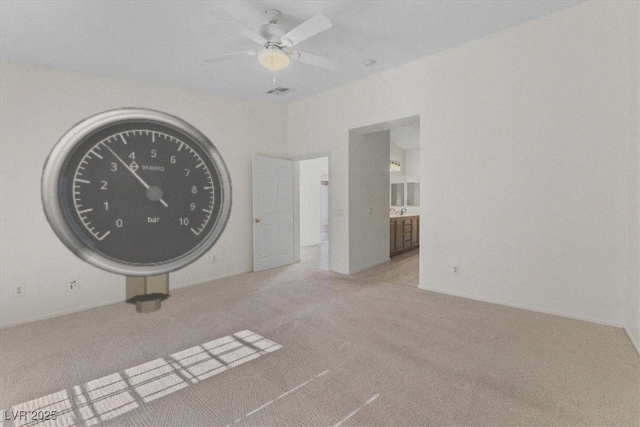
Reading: 3.4bar
